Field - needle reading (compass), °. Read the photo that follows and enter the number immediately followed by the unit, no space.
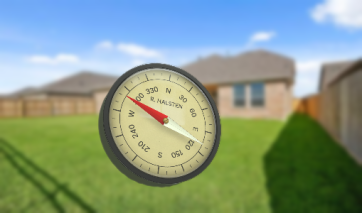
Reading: 290°
